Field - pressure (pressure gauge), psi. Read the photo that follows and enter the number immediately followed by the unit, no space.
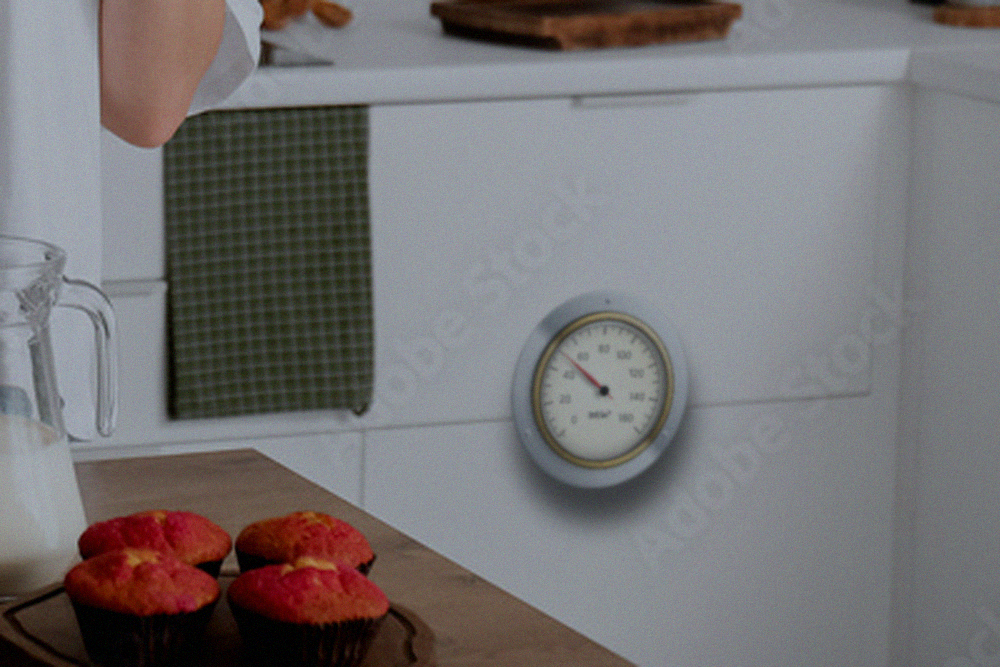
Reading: 50psi
